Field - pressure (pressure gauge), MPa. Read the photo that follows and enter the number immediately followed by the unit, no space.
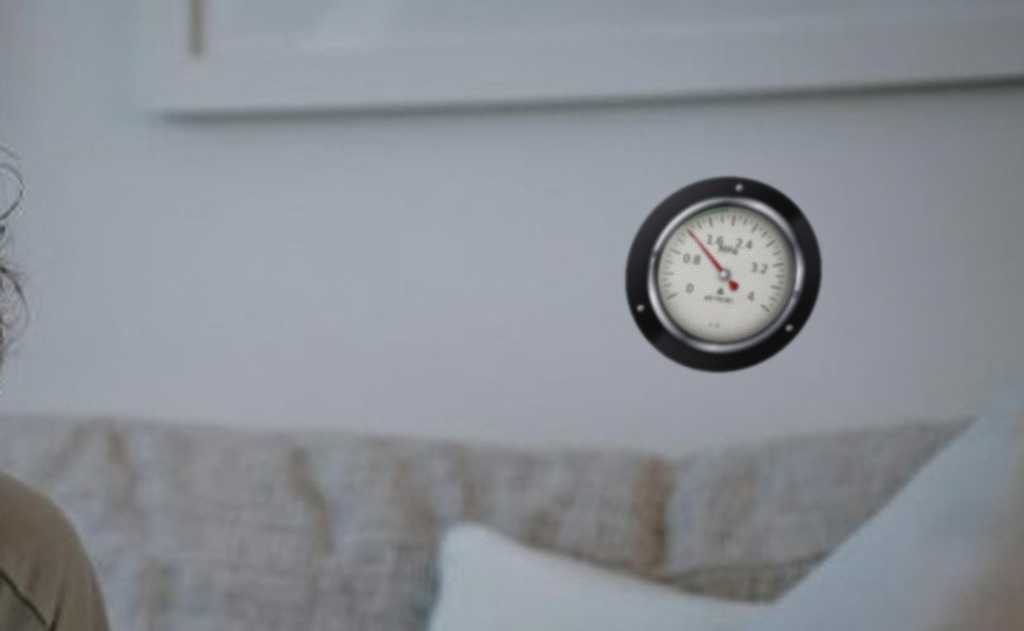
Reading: 1.2MPa
